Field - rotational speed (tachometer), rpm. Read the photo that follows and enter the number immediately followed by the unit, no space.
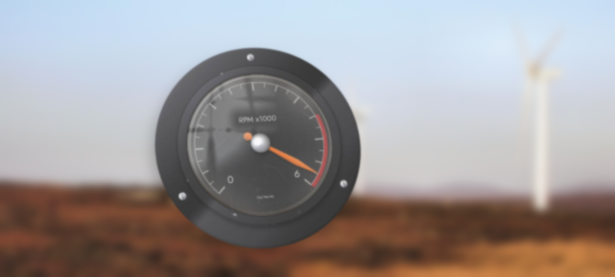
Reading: 5750rpm
